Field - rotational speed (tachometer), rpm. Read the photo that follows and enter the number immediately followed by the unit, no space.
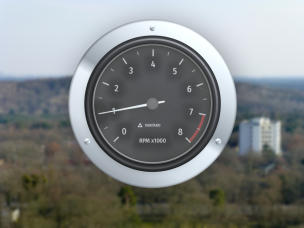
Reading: 1000rpm
